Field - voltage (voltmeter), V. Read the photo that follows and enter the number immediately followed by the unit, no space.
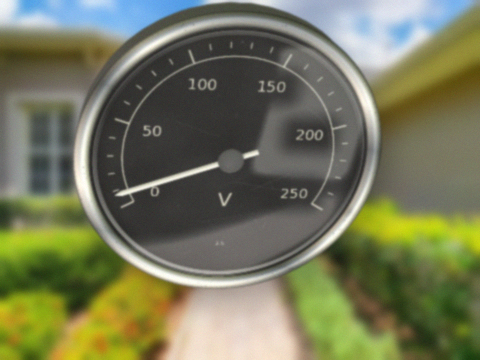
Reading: 10V
